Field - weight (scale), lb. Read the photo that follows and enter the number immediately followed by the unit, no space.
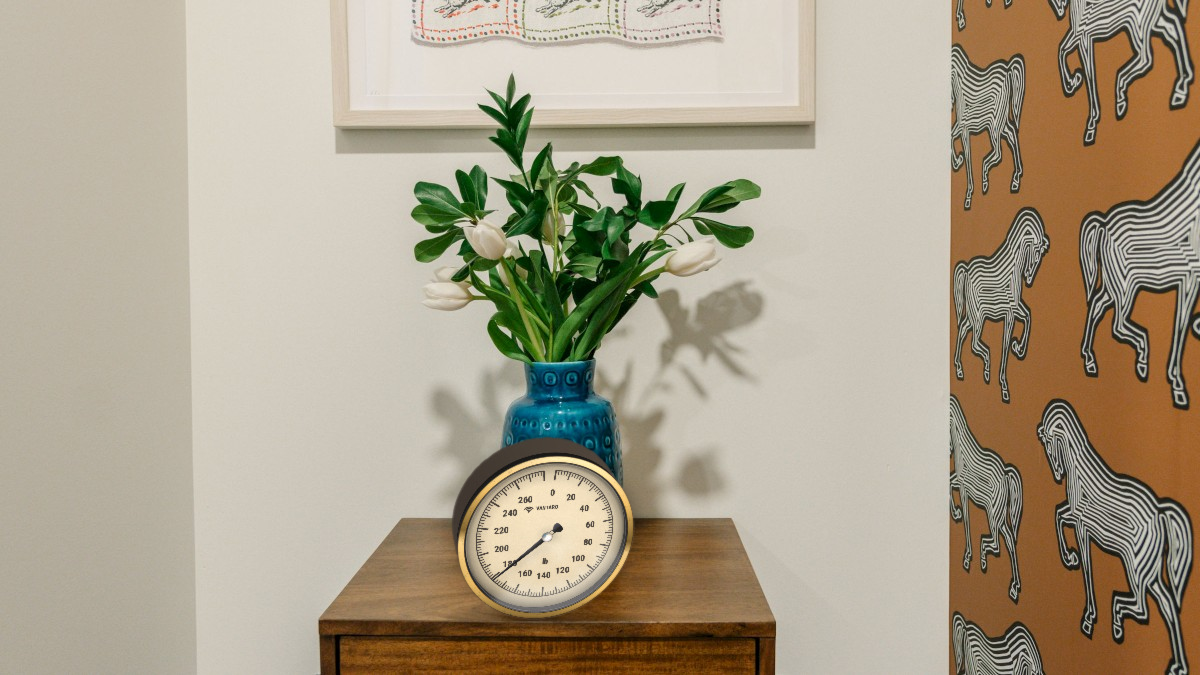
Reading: 180lb
